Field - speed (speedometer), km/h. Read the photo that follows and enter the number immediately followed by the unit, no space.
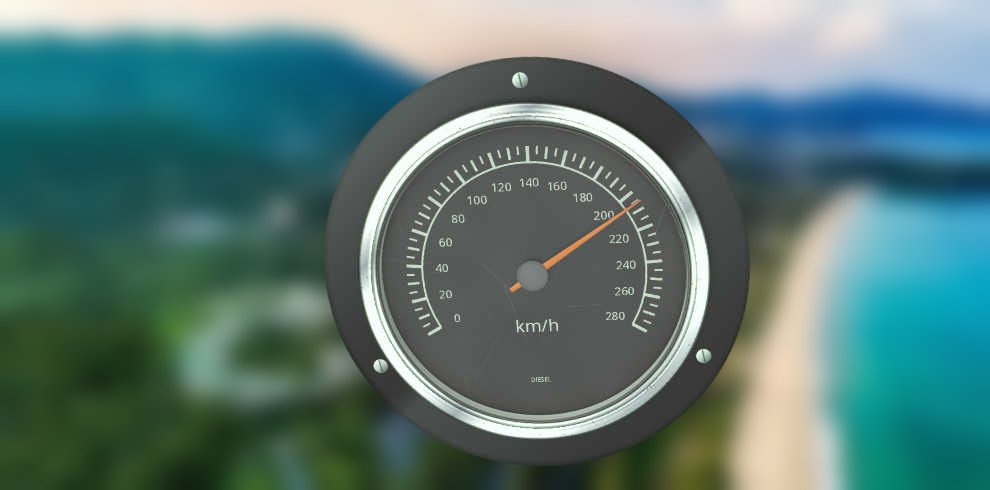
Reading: 205km/h
